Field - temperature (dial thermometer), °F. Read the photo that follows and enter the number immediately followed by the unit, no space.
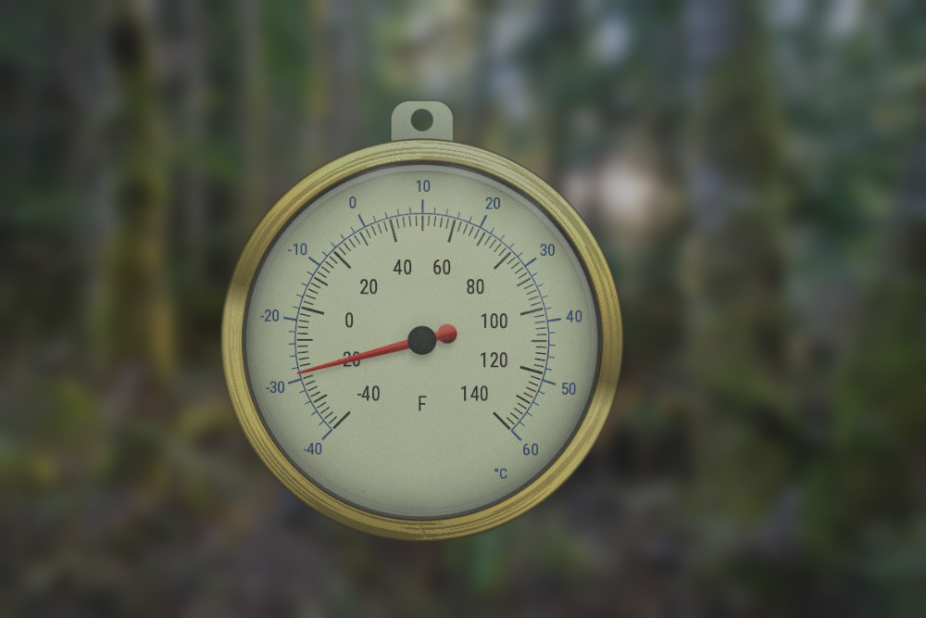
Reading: -20°F
